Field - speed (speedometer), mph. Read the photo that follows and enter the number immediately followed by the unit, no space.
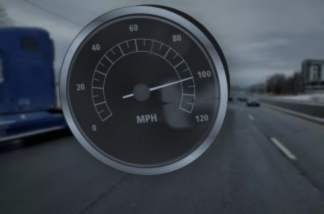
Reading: 100mph
